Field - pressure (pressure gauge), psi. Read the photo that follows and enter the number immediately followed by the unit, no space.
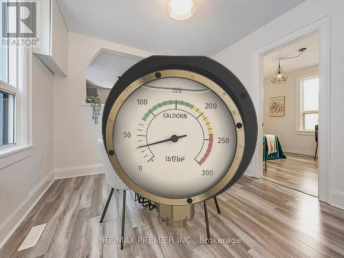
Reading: 30psi
